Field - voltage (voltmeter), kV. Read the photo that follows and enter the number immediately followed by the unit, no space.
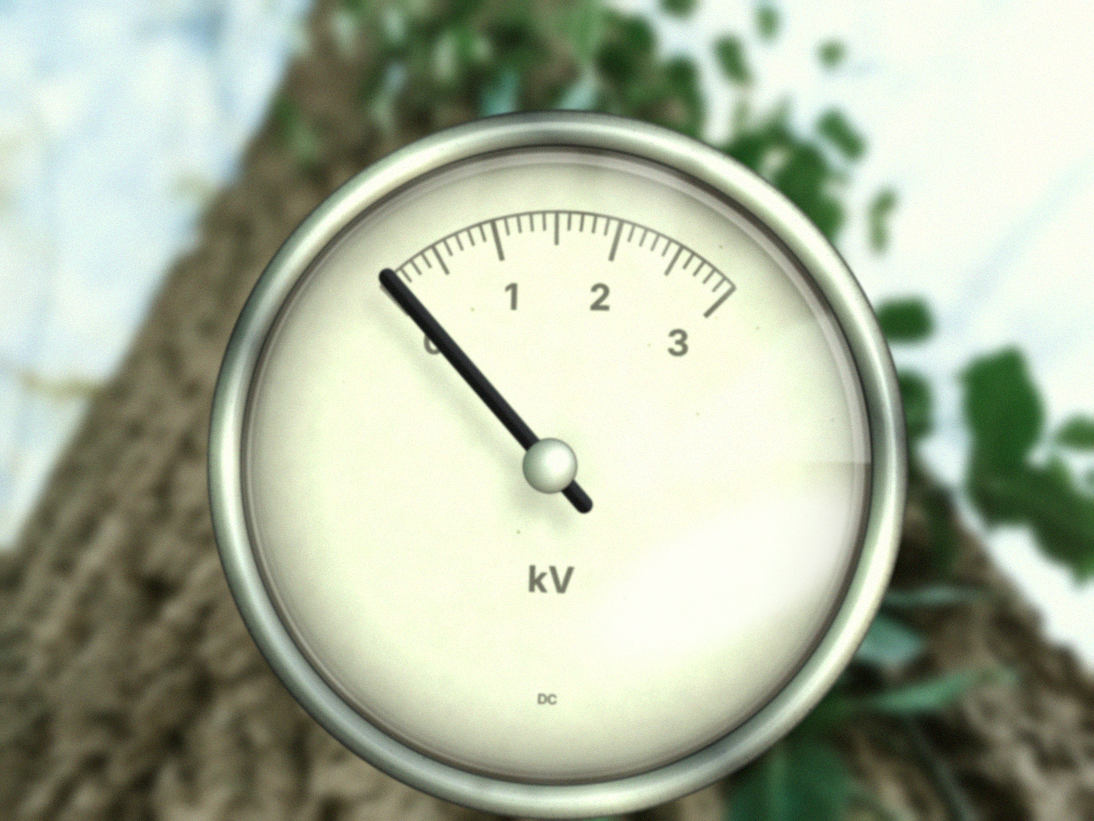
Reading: 0.1kV
